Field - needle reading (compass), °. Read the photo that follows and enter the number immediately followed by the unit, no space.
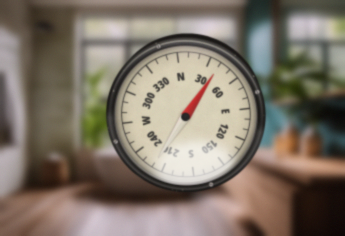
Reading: 40°
